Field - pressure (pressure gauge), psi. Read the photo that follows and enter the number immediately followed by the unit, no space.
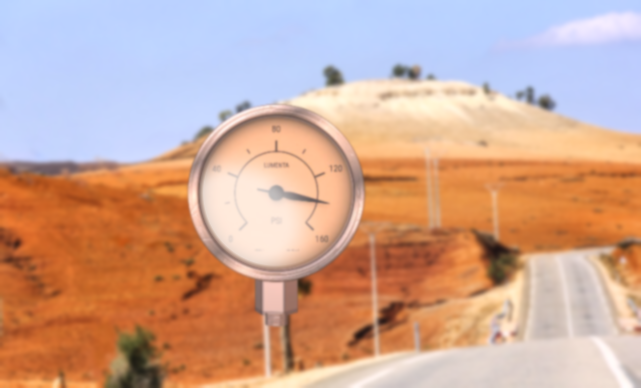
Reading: 140psi
